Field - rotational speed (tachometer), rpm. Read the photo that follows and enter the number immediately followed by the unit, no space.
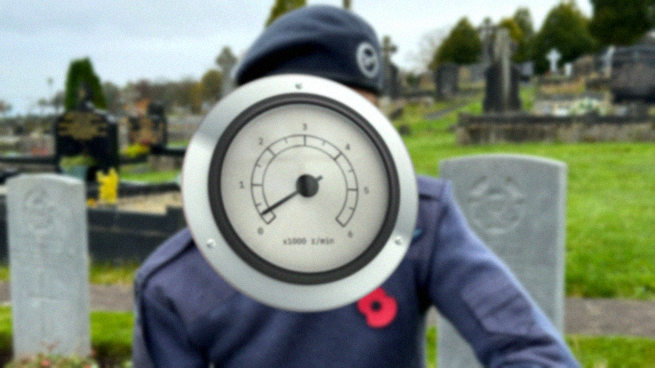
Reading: 250rpm
